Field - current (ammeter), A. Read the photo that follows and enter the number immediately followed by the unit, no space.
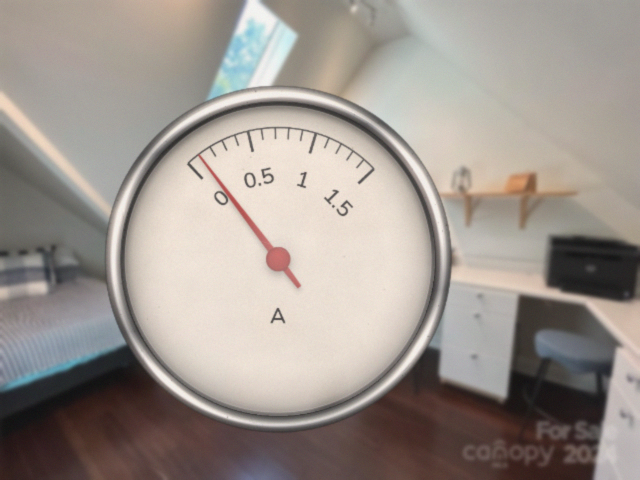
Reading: 0.1A
